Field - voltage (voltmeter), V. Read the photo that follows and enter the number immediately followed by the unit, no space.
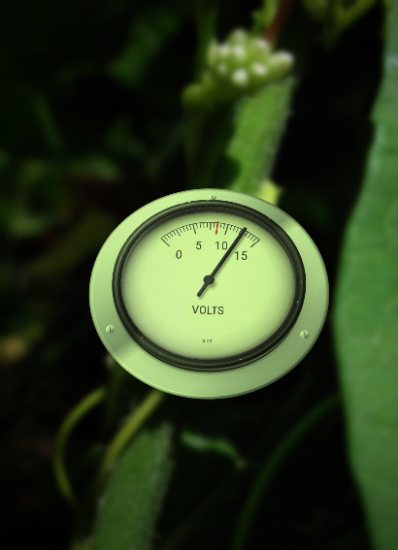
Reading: 12.5V
